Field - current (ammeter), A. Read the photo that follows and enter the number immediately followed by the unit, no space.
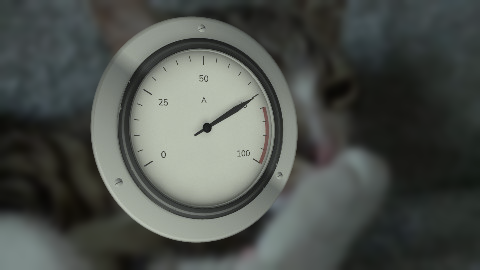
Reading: 75A
